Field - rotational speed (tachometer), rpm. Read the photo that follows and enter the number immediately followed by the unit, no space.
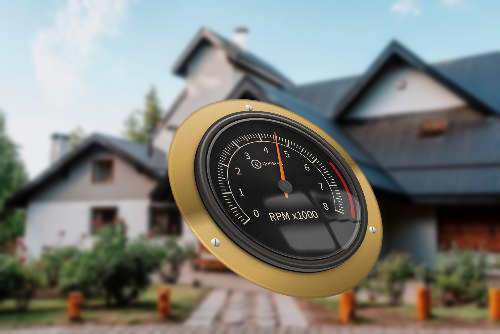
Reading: 4500rpm
